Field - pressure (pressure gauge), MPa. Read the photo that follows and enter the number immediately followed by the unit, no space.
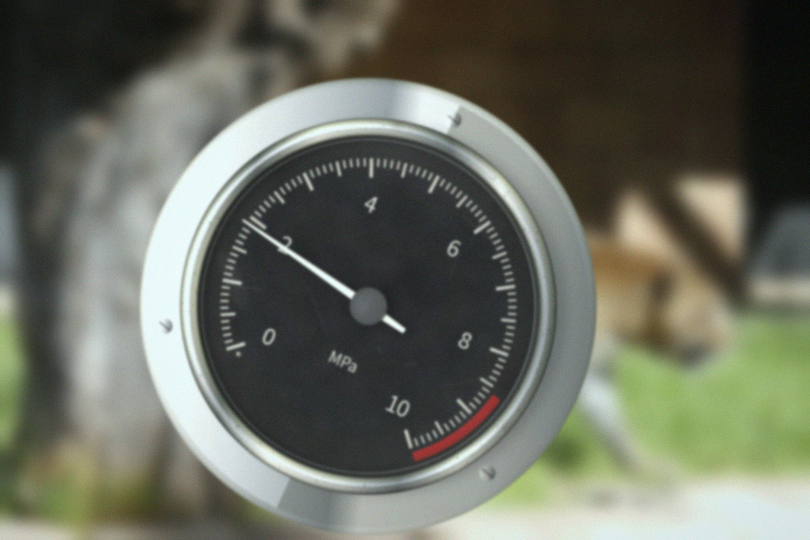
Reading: 1.9MPa
